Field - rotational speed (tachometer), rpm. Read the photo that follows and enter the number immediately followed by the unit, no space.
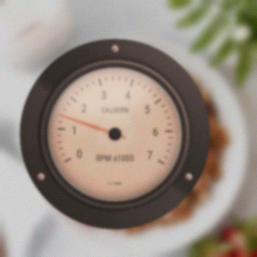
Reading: 1400rpm
